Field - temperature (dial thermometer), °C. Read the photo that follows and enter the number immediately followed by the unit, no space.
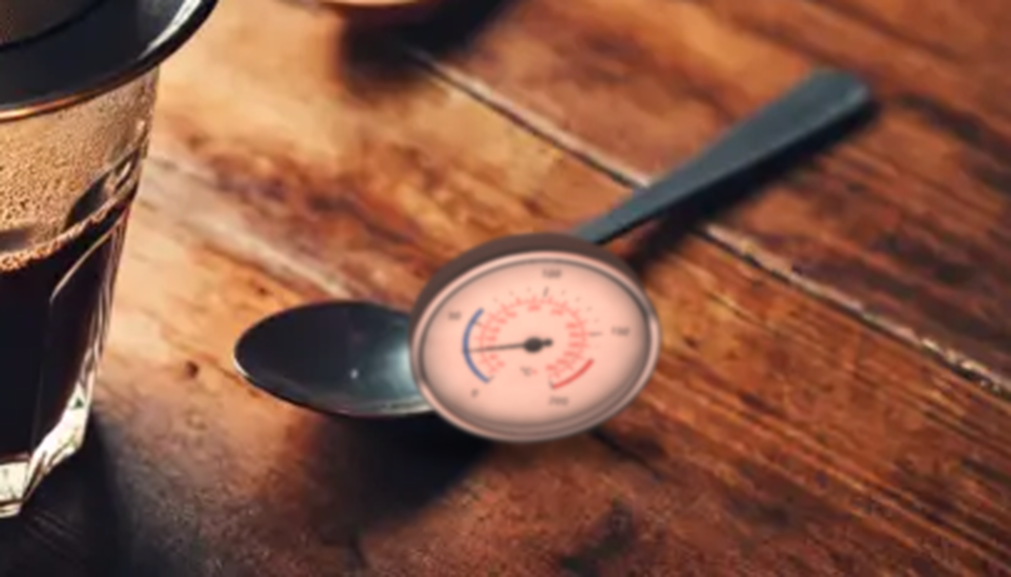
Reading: 30°C
